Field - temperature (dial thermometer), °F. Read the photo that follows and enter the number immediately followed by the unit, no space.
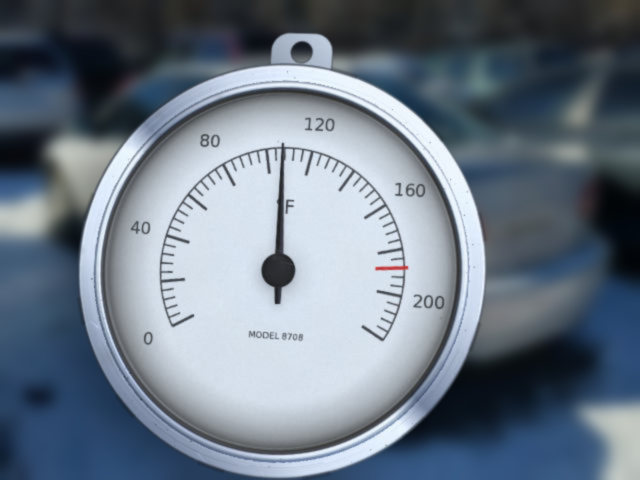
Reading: 108°F
